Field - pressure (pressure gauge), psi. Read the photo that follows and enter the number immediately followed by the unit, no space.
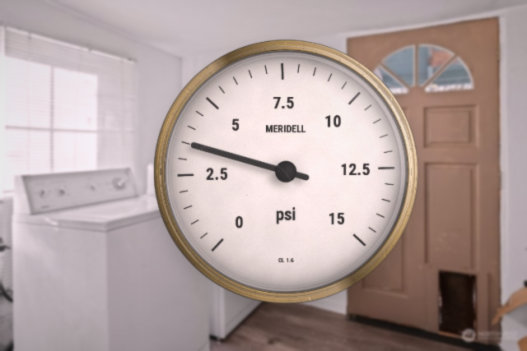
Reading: 3.5psi
